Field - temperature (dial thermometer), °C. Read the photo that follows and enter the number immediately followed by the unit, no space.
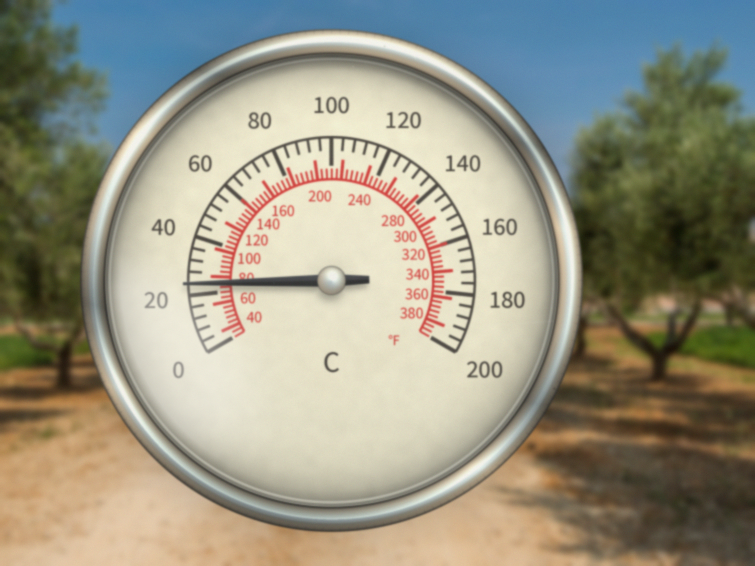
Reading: 24°C
